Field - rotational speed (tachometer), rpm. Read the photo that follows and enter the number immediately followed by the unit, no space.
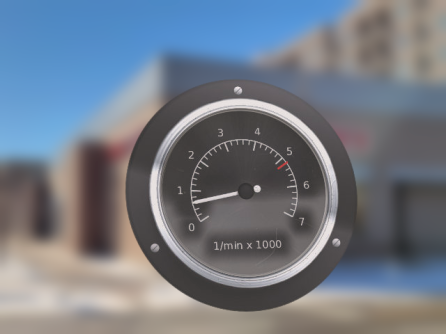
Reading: 600rpm
